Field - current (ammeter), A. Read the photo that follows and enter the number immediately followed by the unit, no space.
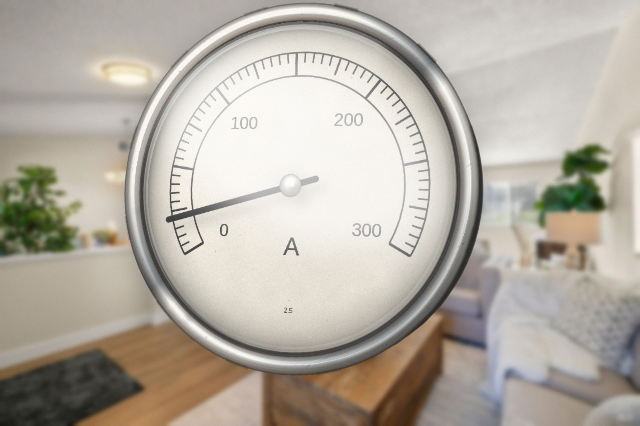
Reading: 20A
